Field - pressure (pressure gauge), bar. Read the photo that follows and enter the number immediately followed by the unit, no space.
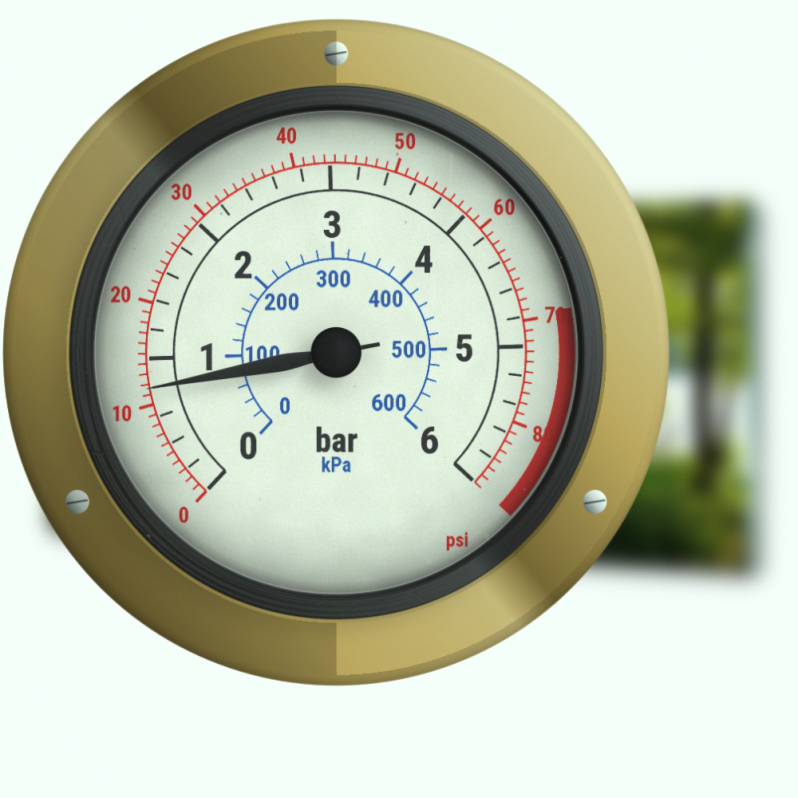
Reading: 0.8bar
